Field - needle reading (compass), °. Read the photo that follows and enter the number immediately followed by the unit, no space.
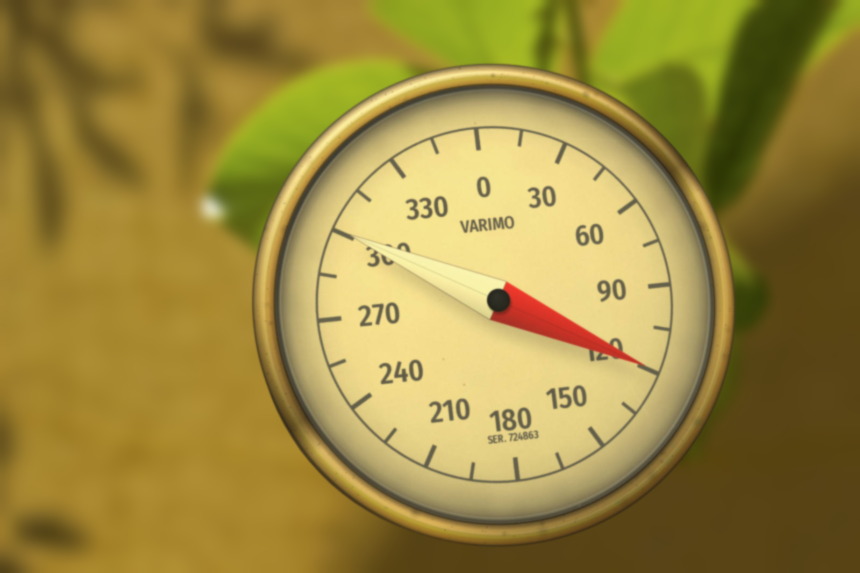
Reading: 120°
